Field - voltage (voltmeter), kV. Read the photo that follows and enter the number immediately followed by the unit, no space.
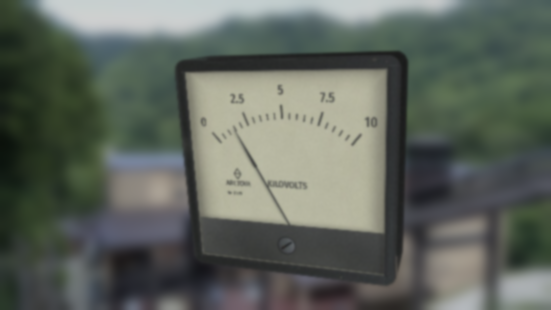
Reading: 1.5kV
